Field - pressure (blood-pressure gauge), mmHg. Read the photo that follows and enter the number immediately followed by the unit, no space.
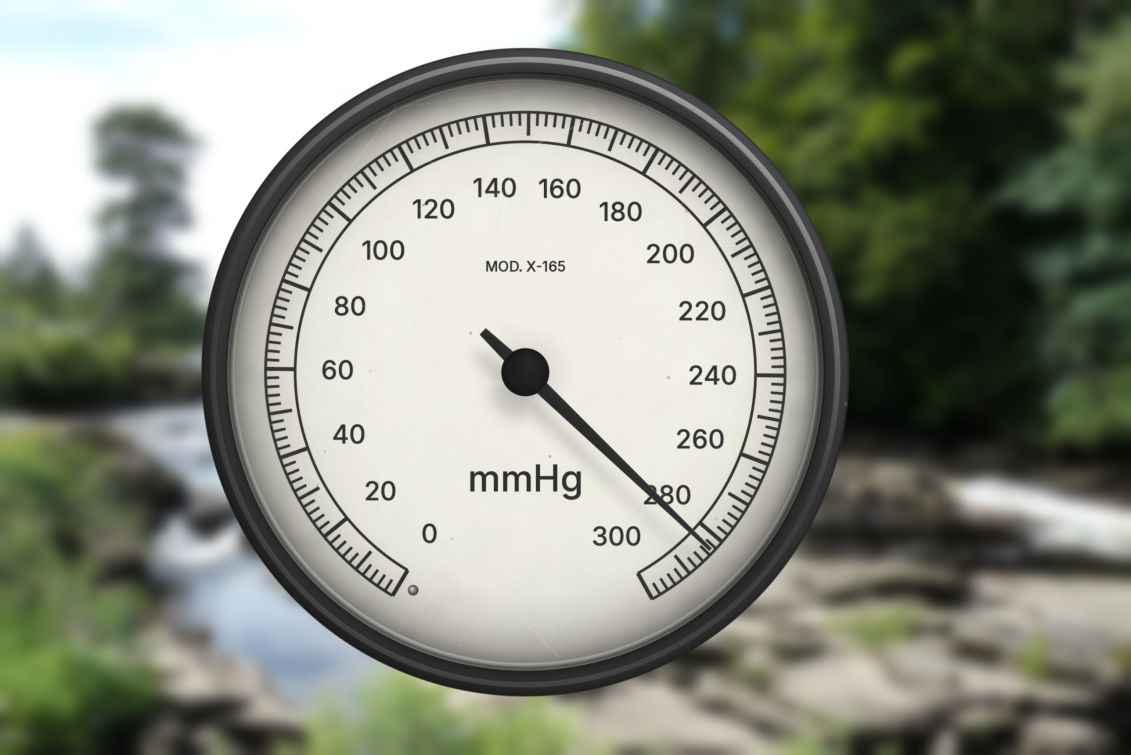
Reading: 283mmHg
